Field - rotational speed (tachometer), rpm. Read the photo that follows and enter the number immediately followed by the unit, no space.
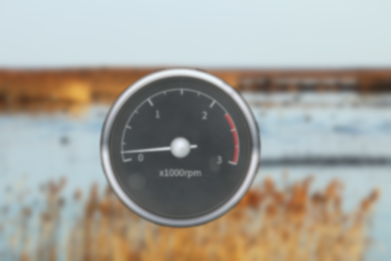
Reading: 125rpm
